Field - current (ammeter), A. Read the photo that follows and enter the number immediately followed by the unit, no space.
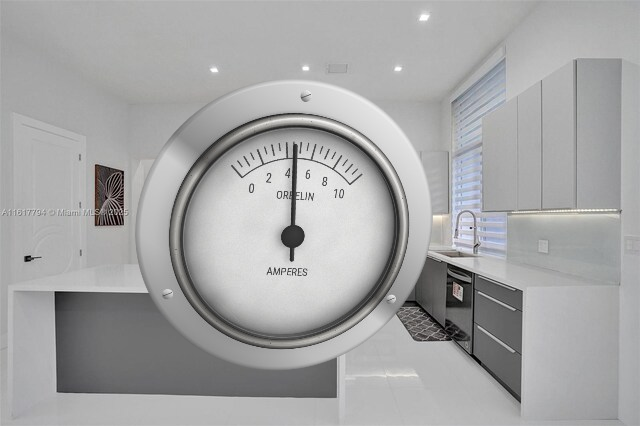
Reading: 4.5A
